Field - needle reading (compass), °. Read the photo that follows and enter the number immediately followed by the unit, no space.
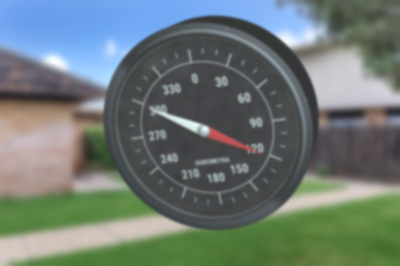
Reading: 120°
